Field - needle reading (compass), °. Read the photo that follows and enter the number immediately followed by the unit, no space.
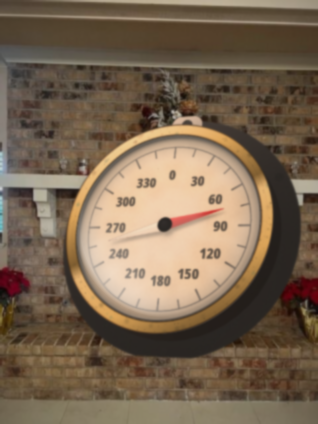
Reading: 75°
